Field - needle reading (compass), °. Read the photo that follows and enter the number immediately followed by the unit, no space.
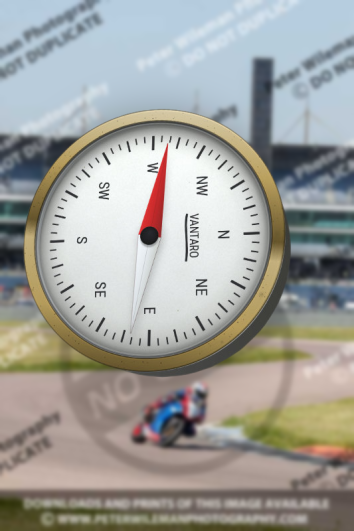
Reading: 280°
